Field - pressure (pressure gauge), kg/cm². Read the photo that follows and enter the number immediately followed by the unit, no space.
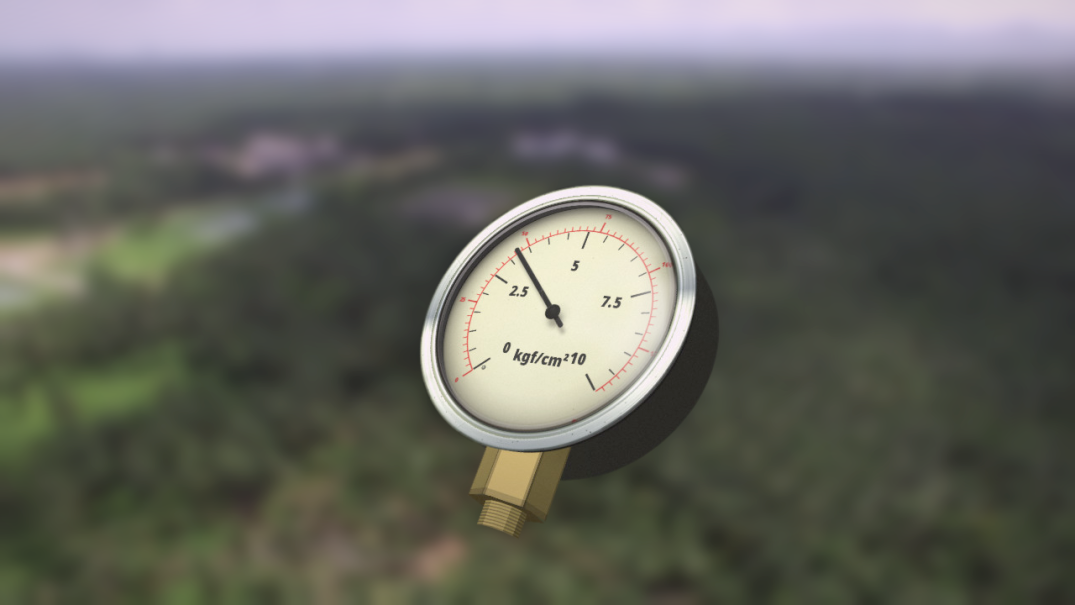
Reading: 3.25kg/cm²
